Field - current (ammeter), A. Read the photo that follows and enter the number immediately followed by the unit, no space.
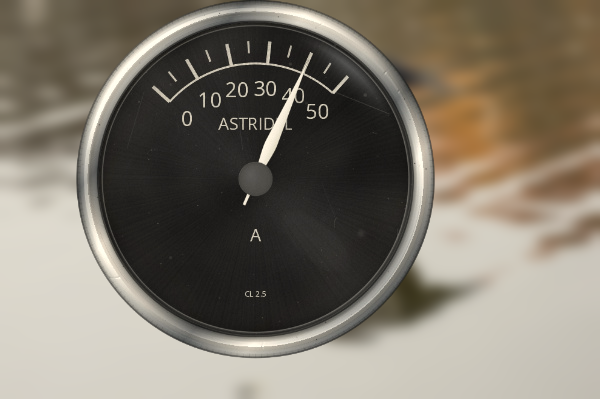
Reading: 40A
